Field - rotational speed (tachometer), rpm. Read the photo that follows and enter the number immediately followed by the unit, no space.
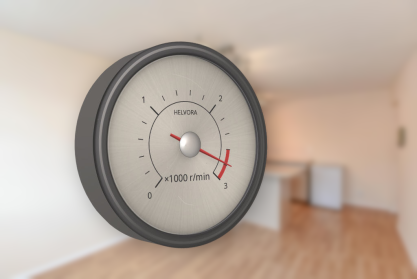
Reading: 2800rpm
